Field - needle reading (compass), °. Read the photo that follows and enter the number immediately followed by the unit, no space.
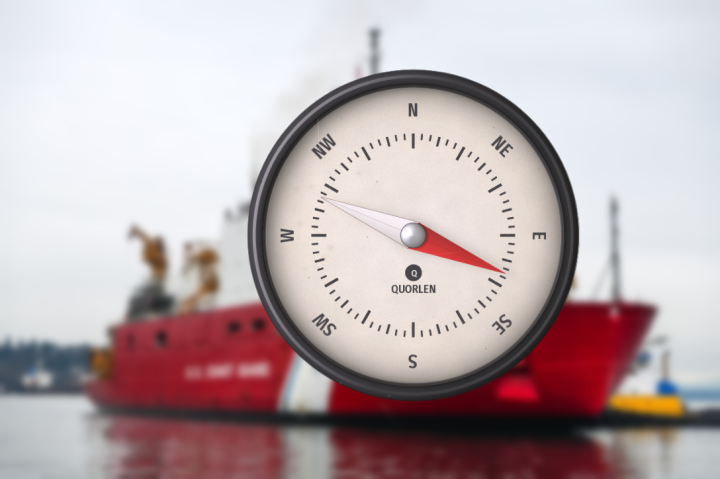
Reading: 112.5°
